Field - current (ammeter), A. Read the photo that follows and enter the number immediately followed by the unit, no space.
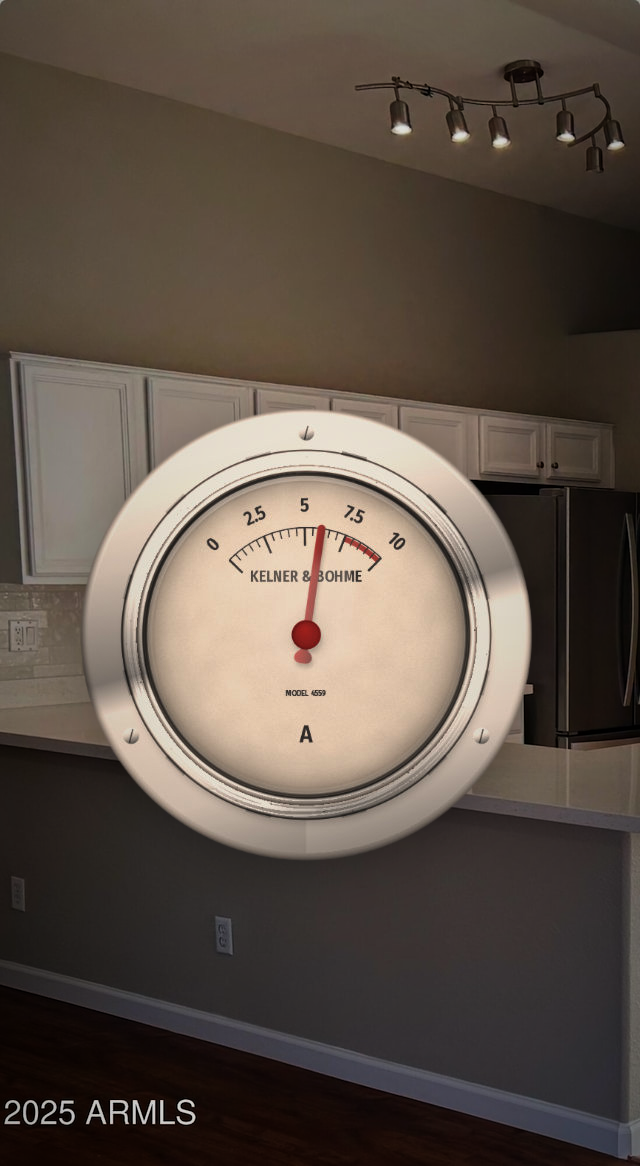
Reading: 6A
